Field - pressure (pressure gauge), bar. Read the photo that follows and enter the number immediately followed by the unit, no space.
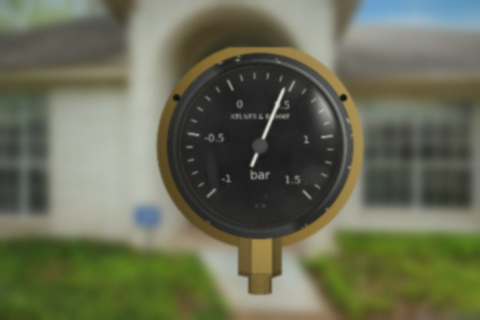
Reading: 0.45bar
